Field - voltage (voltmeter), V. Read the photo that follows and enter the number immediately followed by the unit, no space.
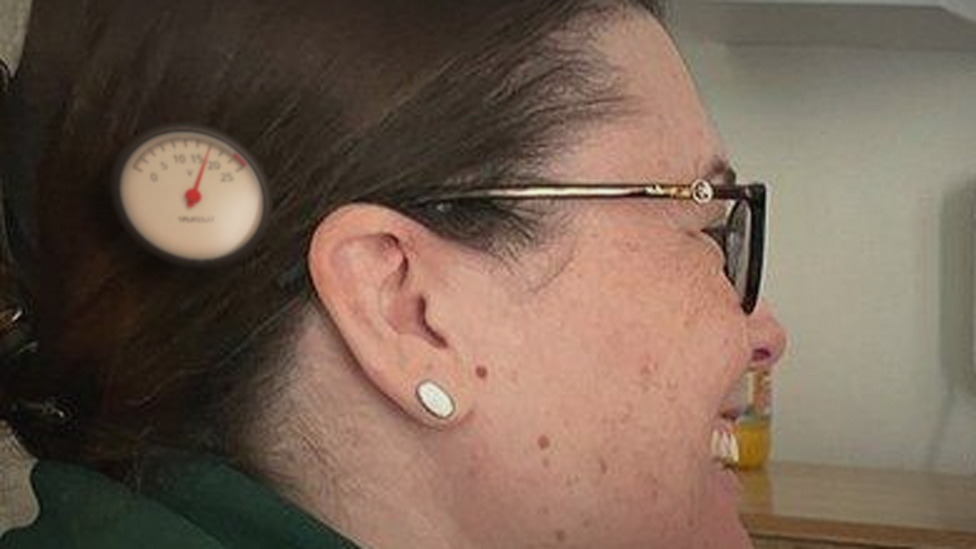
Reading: 17.5V
